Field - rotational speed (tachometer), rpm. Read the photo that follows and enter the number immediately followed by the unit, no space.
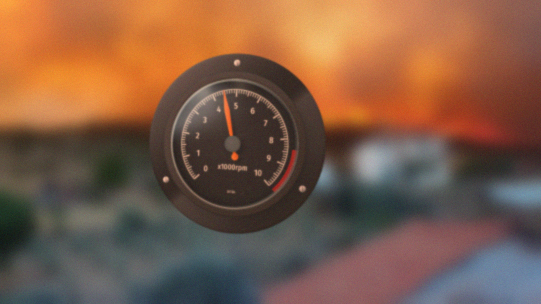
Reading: 4500rpm
